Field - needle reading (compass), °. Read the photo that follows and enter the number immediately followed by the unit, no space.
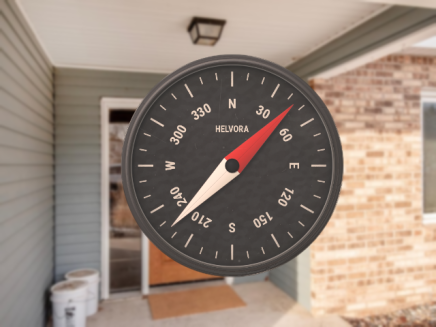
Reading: 45°
